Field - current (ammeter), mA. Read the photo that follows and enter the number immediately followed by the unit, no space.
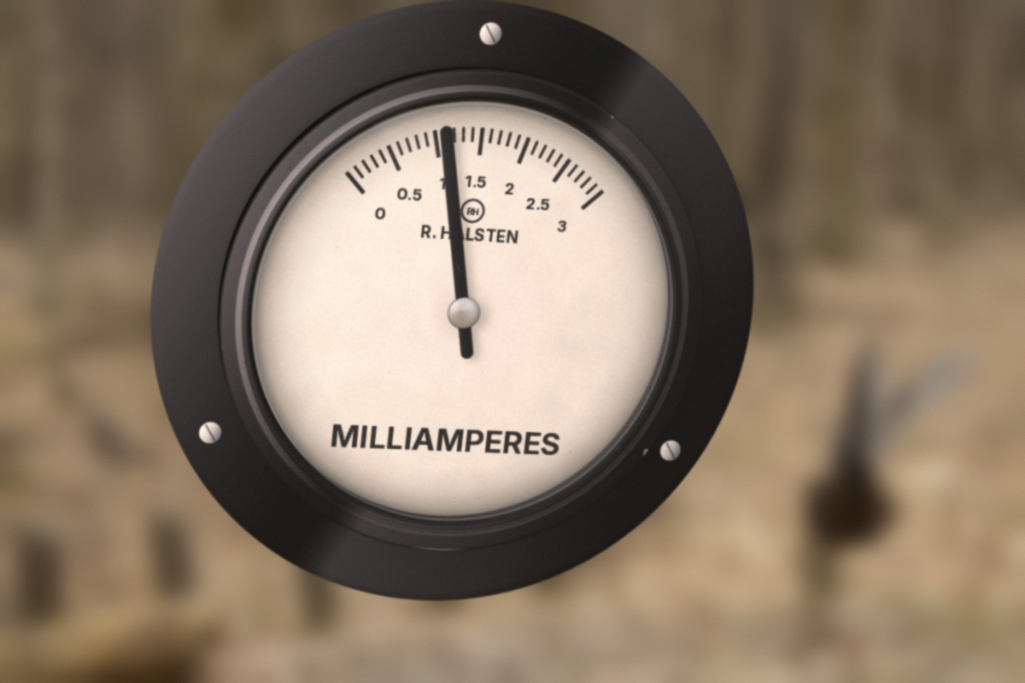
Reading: 1.1mA
